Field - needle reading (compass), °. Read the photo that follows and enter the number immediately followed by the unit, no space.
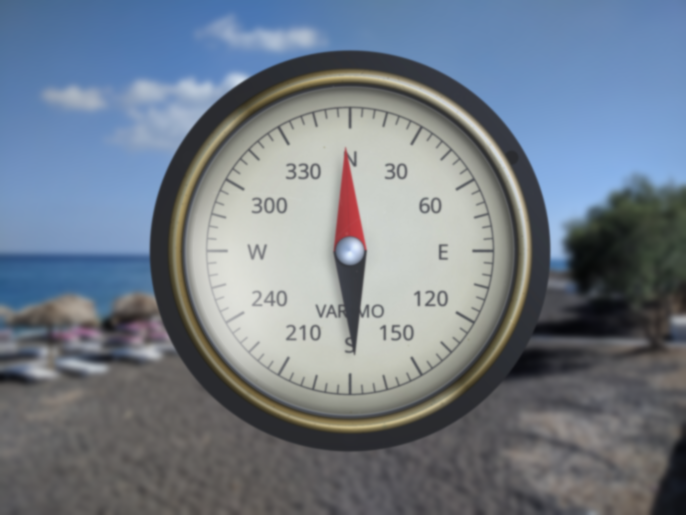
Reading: 357.5°
